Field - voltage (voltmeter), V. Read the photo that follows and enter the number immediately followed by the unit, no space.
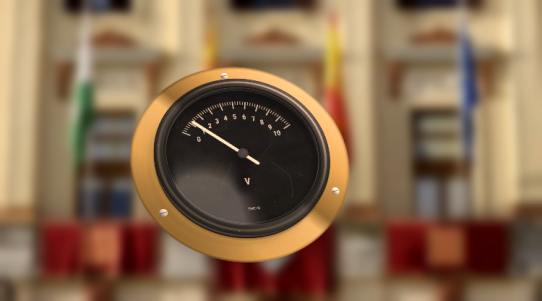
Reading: 1V
